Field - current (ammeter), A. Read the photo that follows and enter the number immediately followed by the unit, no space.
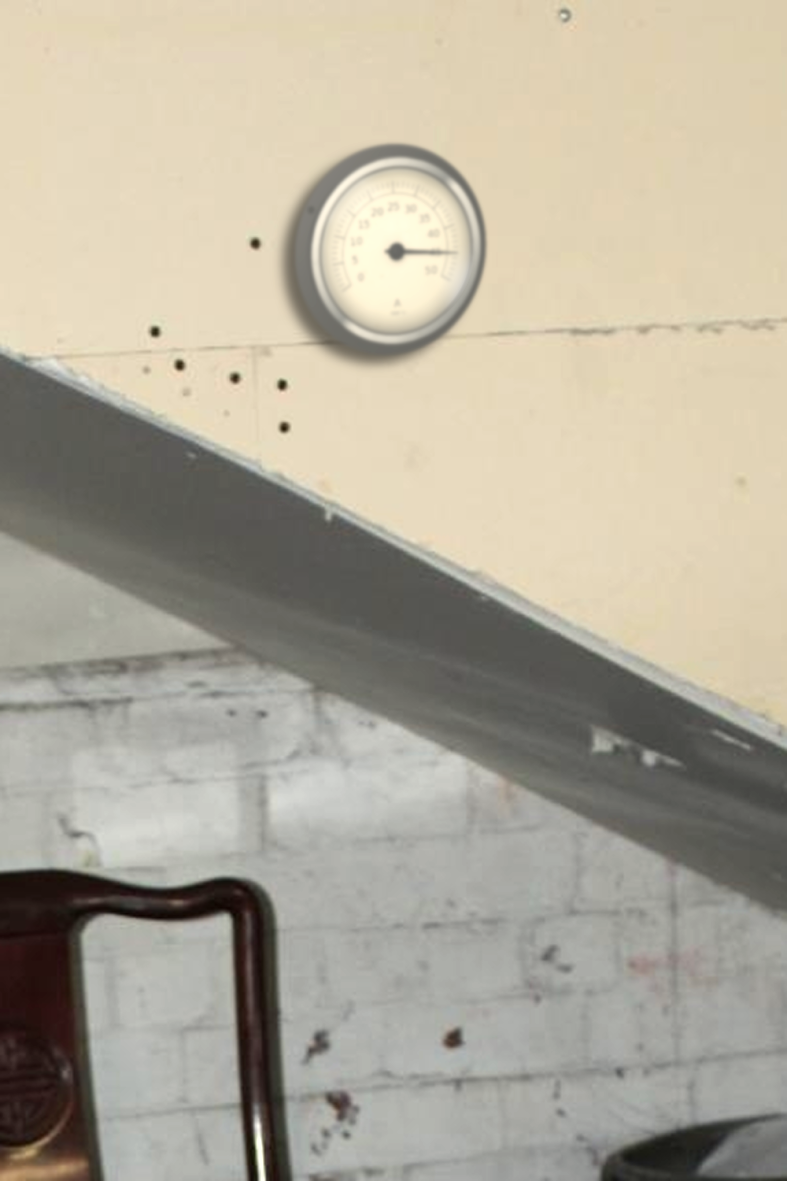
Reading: 45A
